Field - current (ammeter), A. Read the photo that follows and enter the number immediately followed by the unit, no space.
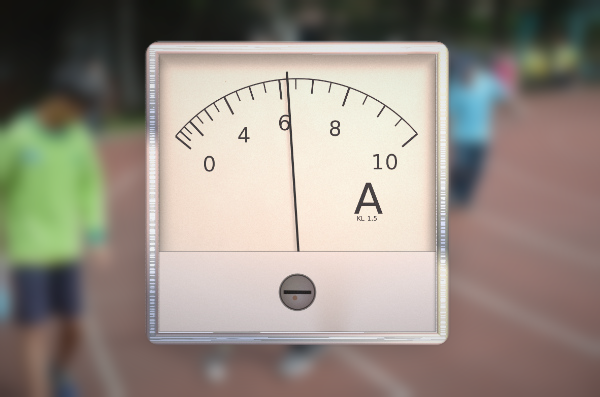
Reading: 6.25A
